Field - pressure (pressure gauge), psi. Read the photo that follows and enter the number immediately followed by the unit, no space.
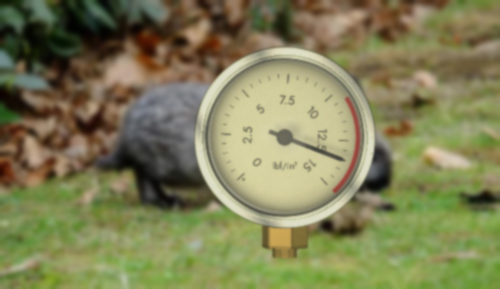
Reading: 13.5psi
